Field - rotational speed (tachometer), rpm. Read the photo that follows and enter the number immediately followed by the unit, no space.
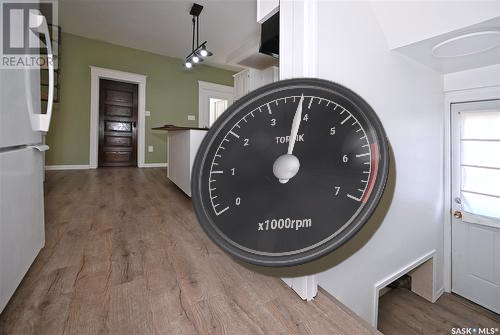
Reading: 3800rpm
